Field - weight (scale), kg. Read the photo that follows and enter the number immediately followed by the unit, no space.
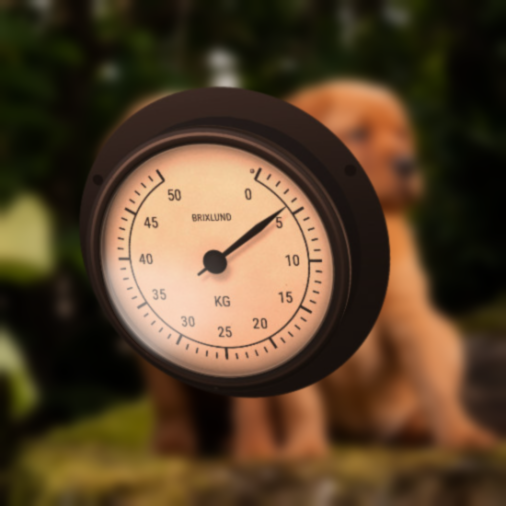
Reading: 4kg
